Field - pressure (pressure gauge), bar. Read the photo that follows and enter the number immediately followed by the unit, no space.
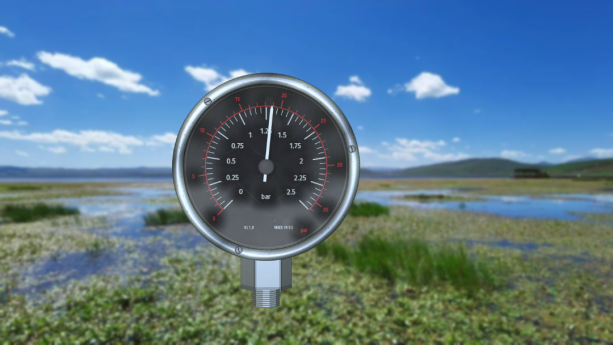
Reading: 1.3bar
